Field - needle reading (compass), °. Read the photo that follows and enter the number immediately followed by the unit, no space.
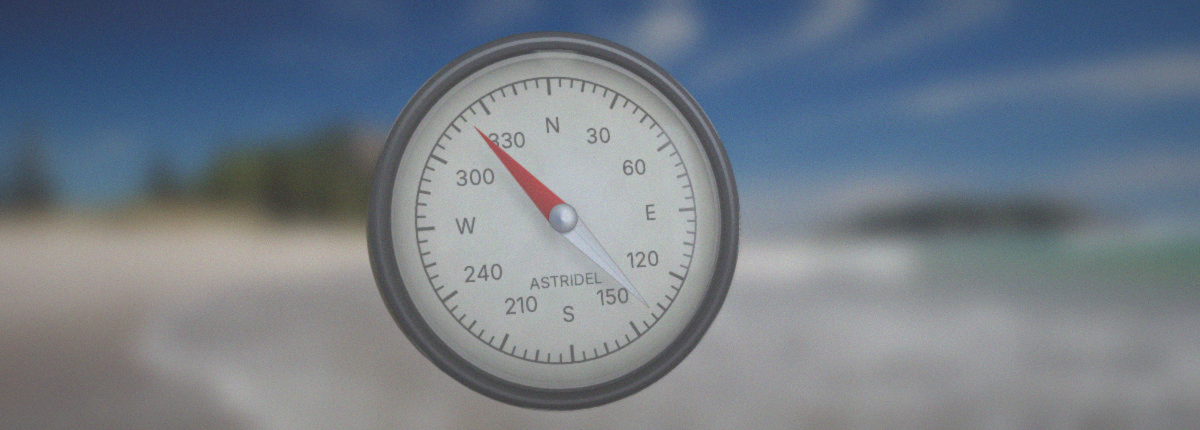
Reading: 320°
